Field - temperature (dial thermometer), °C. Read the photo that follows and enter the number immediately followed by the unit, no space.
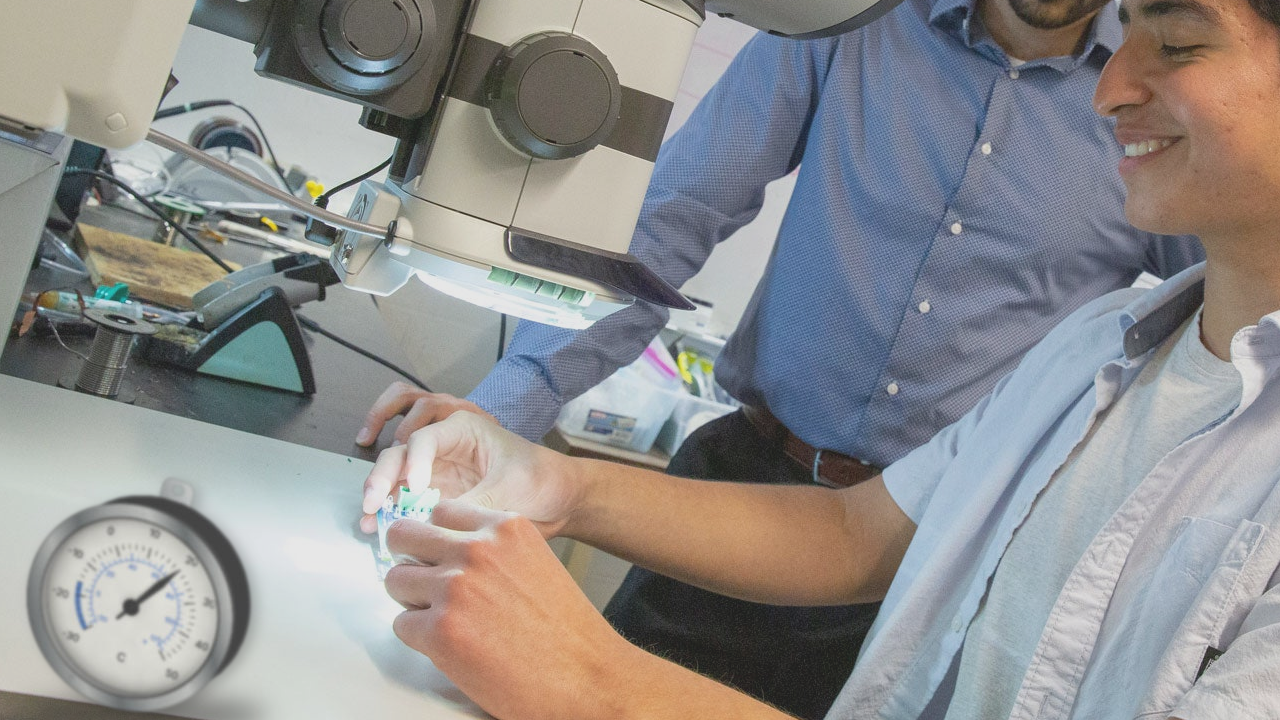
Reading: 20°C
